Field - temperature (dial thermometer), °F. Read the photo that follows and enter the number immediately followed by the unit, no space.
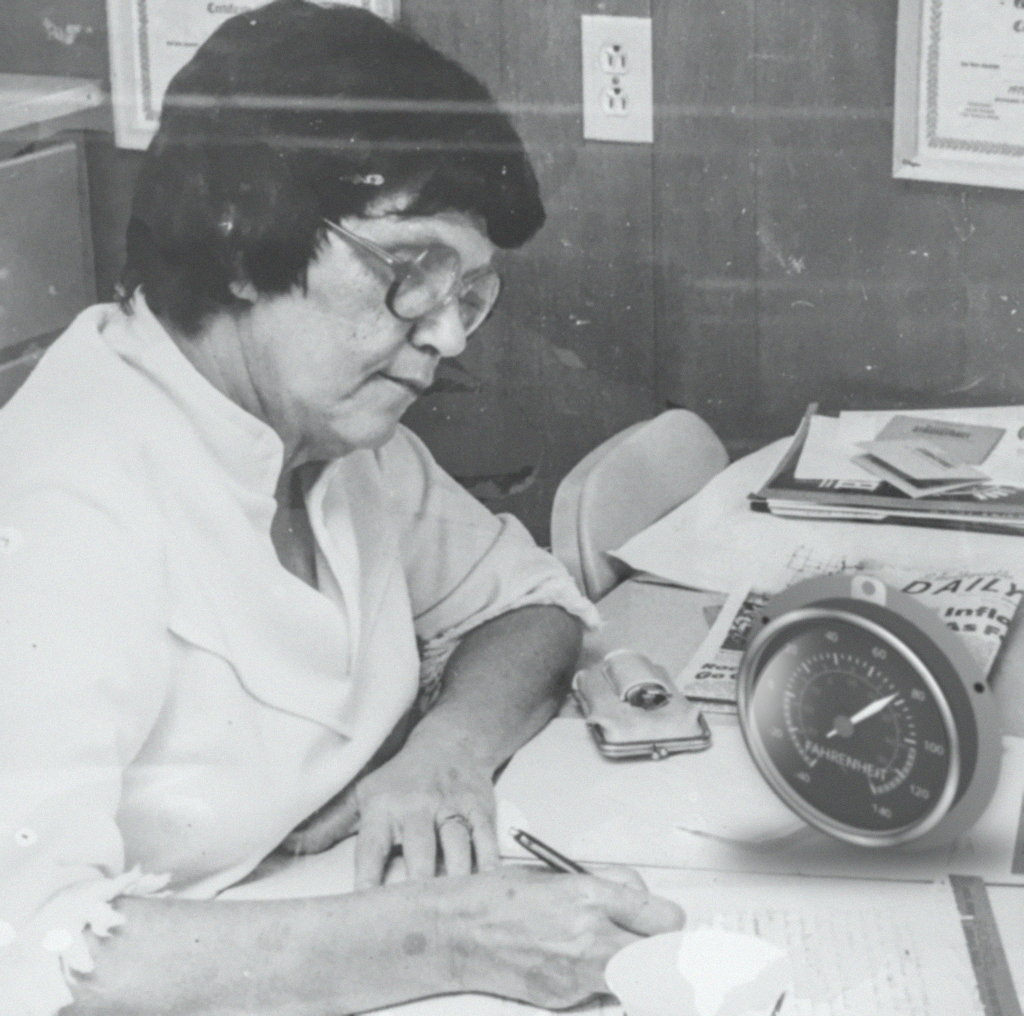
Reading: 76°F
